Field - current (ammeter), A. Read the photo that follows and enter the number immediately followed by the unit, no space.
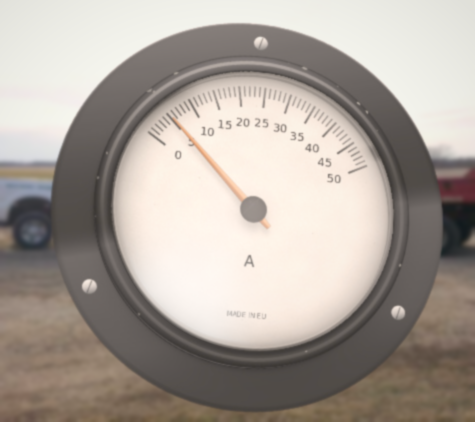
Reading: 5A
